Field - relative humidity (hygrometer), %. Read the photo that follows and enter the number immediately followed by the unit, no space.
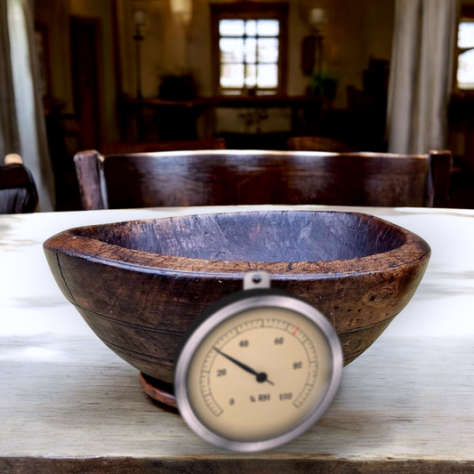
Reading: 30%
